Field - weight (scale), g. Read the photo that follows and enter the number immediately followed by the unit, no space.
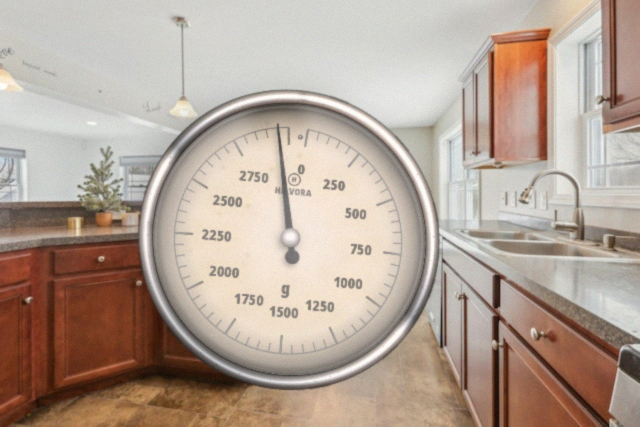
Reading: 2950g
